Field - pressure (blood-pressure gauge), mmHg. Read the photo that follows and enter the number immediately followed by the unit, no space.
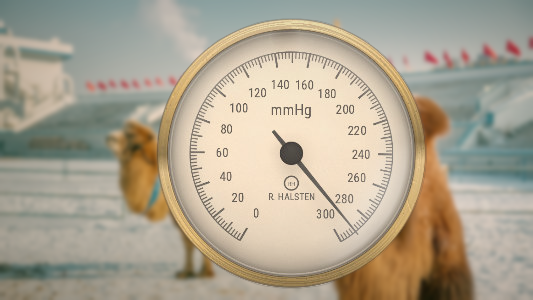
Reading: 290mmHg
